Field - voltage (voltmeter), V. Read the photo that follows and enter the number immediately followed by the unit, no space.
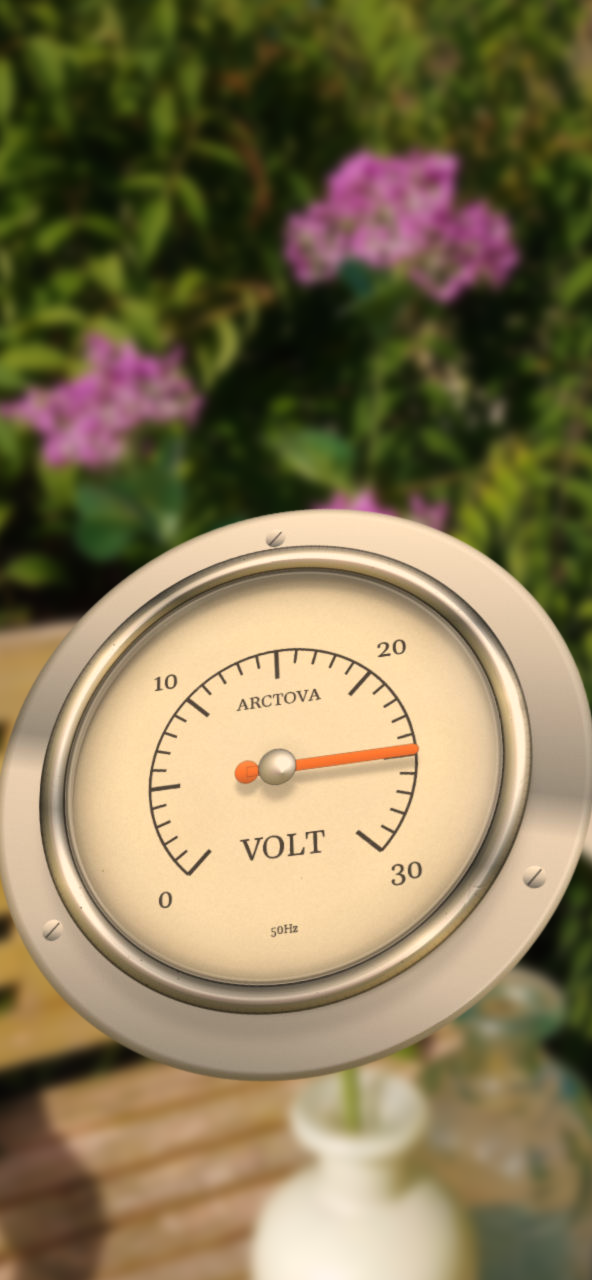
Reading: 25V
